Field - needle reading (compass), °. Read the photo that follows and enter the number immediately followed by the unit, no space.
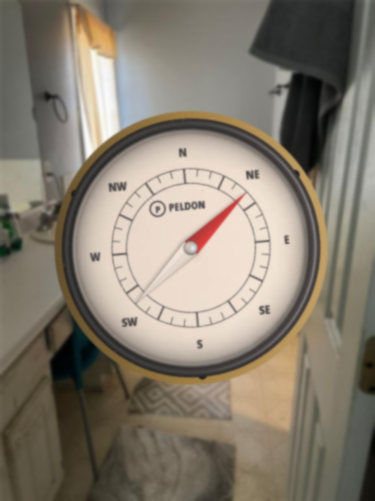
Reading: 50°
